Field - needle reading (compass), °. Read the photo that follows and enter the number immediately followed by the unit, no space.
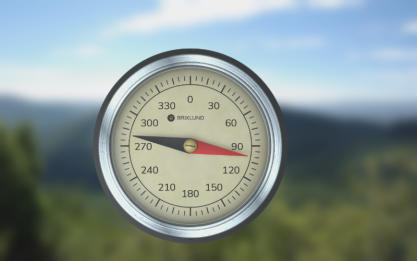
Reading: 100°
